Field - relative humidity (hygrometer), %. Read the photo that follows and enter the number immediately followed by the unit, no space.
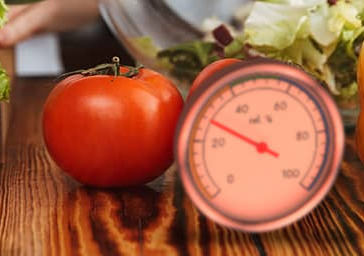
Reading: 28%
